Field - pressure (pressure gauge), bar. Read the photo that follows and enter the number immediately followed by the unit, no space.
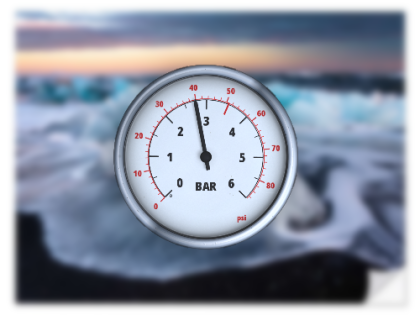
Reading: 2.75bar
